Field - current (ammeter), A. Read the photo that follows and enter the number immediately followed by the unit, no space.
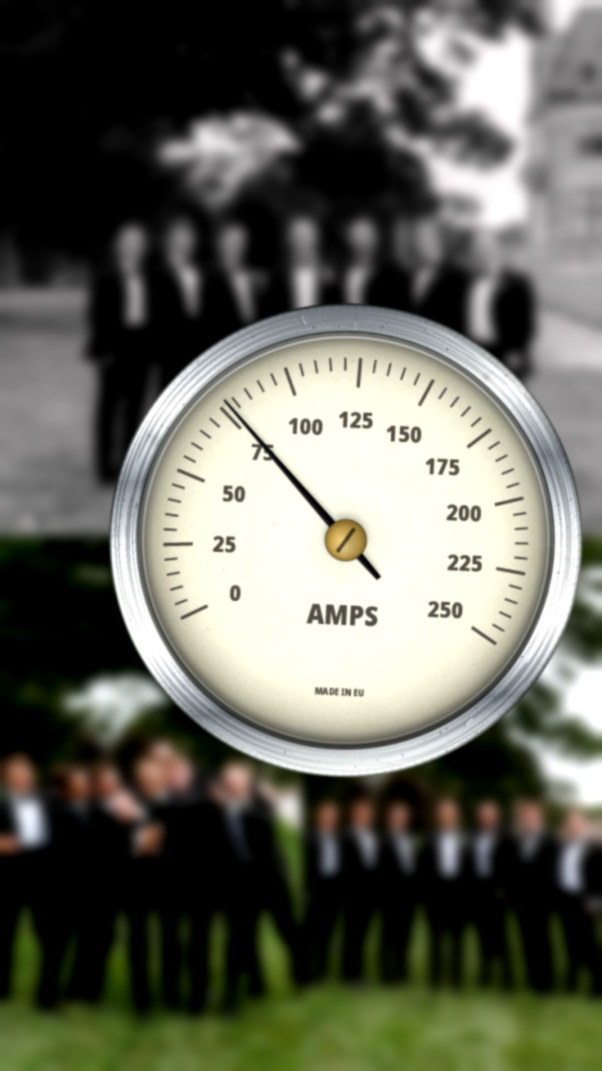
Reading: 77.5A
